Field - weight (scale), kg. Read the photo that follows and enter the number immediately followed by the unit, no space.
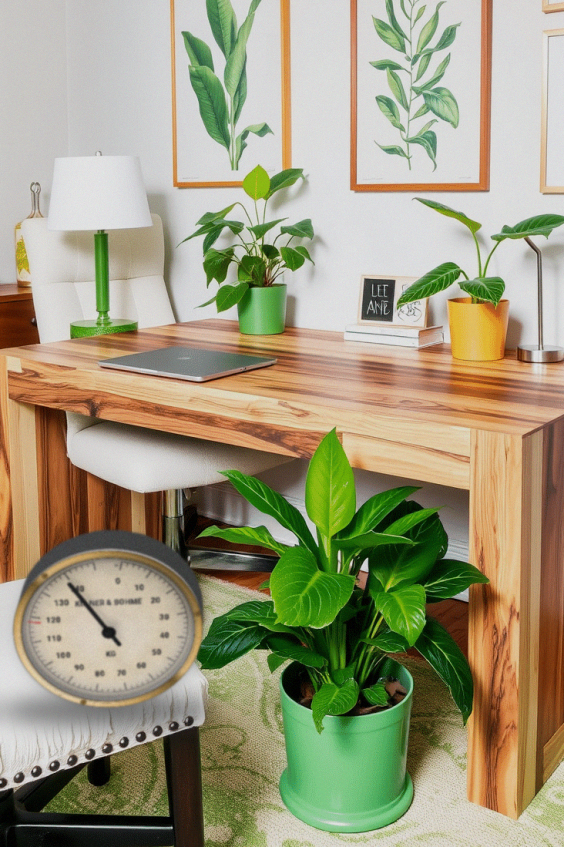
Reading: 140kg
